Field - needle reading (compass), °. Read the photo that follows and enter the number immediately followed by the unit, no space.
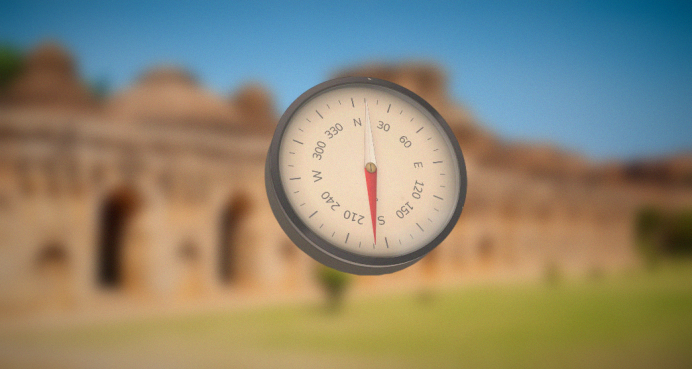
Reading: 190°
